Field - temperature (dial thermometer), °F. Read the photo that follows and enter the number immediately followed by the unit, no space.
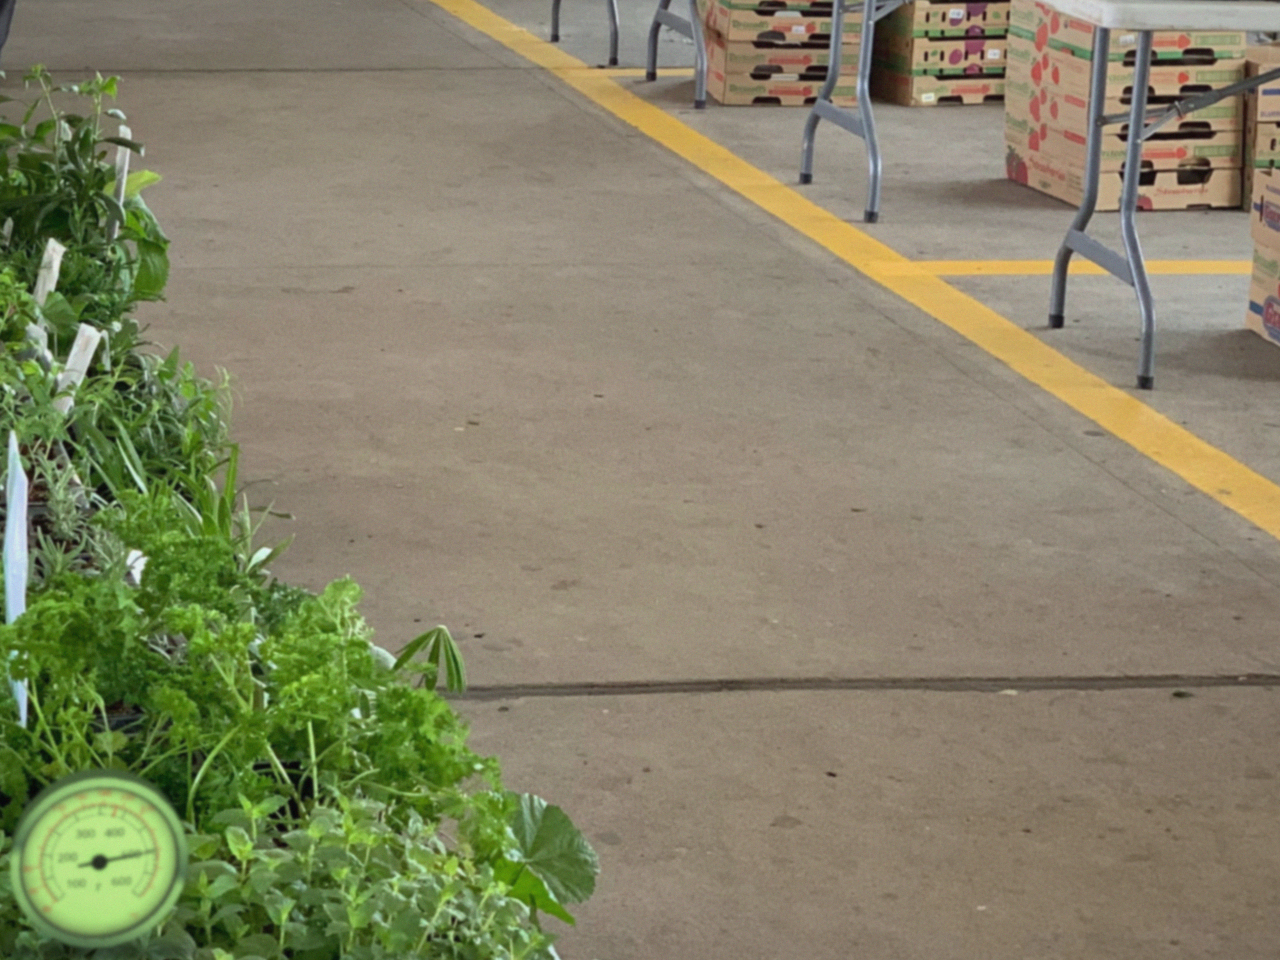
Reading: 500°F
